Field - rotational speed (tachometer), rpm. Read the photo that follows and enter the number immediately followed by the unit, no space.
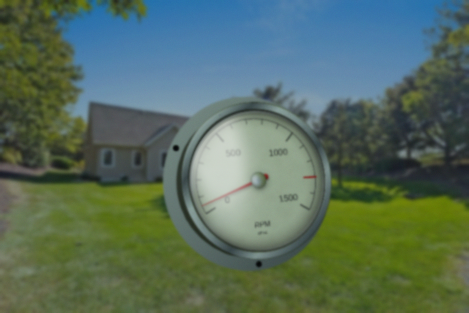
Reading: 50rpm
